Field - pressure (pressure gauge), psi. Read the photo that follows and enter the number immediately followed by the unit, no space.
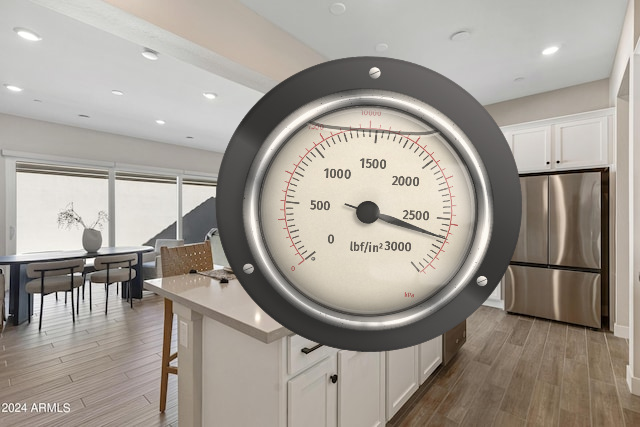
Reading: 2650psi
